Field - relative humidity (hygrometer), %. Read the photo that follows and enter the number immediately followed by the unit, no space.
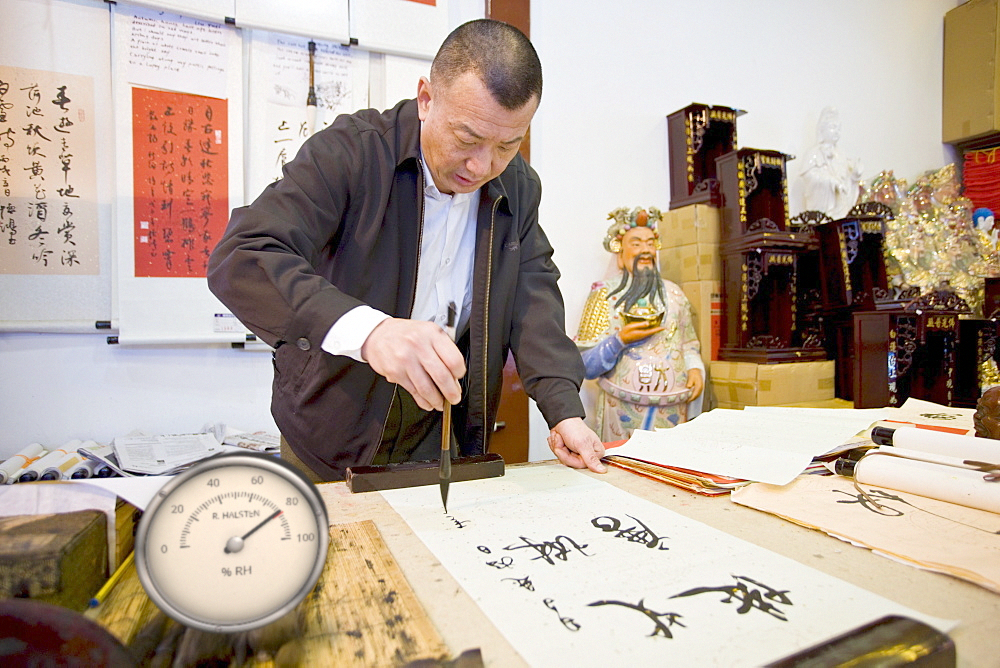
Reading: 80%
